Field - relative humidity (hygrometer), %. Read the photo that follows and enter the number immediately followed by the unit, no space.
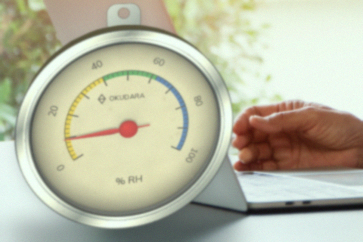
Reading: 10%
